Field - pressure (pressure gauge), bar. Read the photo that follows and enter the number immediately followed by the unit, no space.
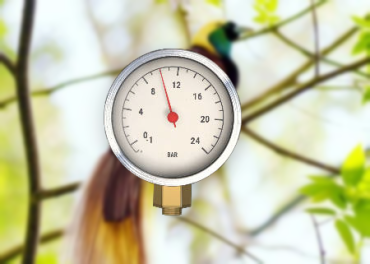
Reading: 10bar
